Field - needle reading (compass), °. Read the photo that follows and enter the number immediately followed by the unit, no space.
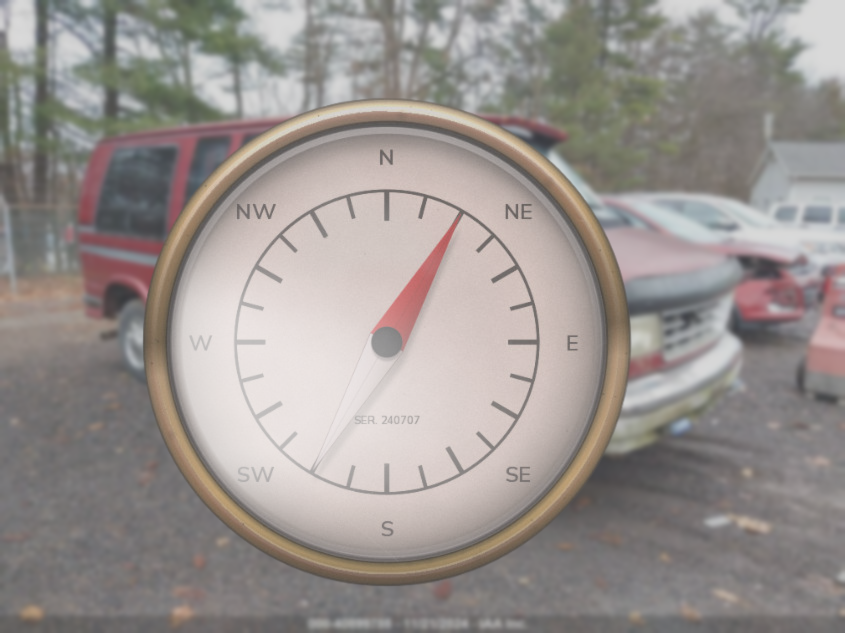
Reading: 30°
